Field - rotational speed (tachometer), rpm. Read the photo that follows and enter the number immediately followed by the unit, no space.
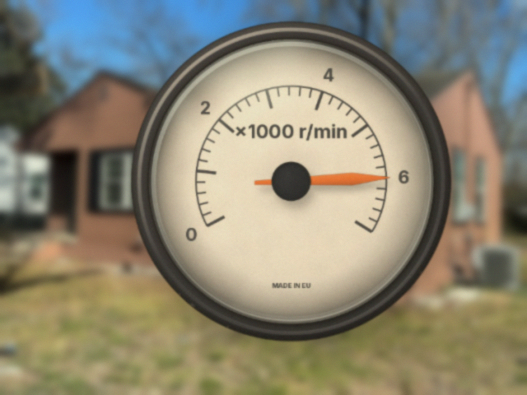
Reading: 6000rpm
